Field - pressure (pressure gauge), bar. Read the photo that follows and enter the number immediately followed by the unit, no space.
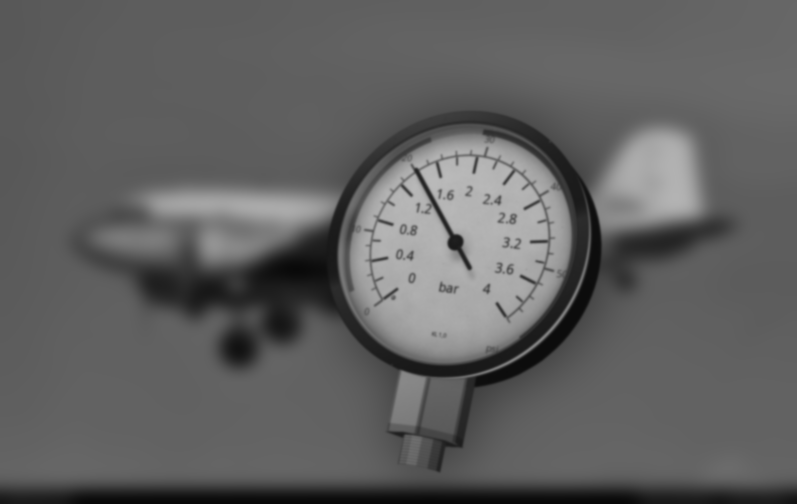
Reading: 1.4bar
